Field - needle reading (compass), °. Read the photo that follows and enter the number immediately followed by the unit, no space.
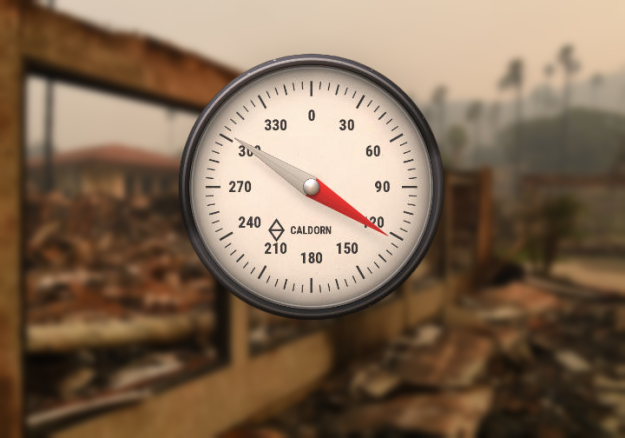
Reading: 122.5°
